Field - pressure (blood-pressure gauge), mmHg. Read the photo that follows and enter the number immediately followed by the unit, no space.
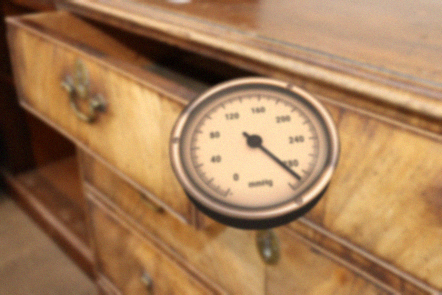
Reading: 290mmHg
